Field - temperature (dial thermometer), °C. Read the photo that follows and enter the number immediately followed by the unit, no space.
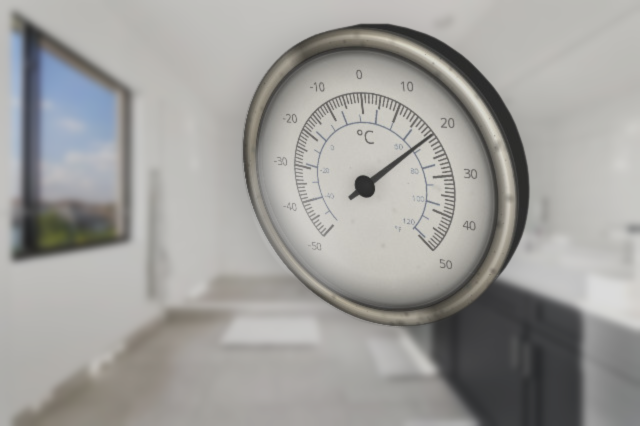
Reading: 20°C
